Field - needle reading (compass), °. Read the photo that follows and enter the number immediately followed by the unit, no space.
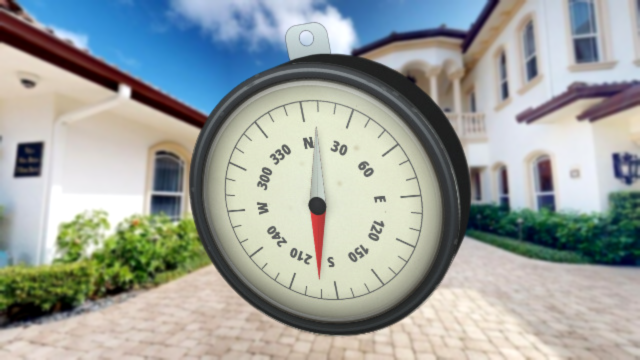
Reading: 190°
